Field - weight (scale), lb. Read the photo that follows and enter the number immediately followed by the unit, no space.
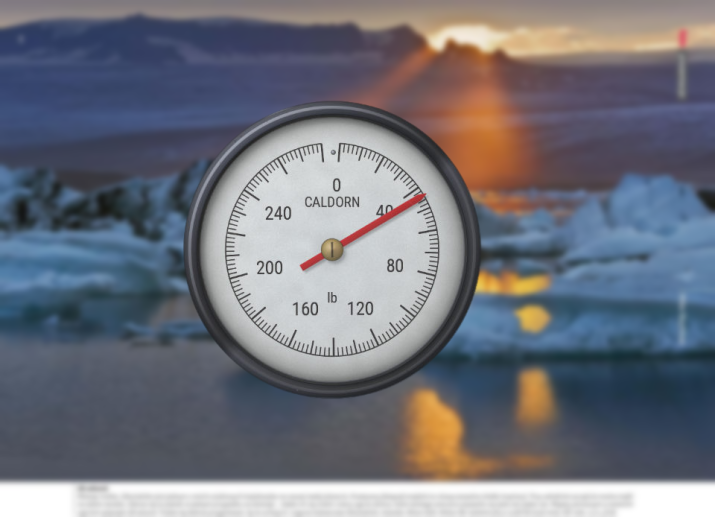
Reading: 44lb
